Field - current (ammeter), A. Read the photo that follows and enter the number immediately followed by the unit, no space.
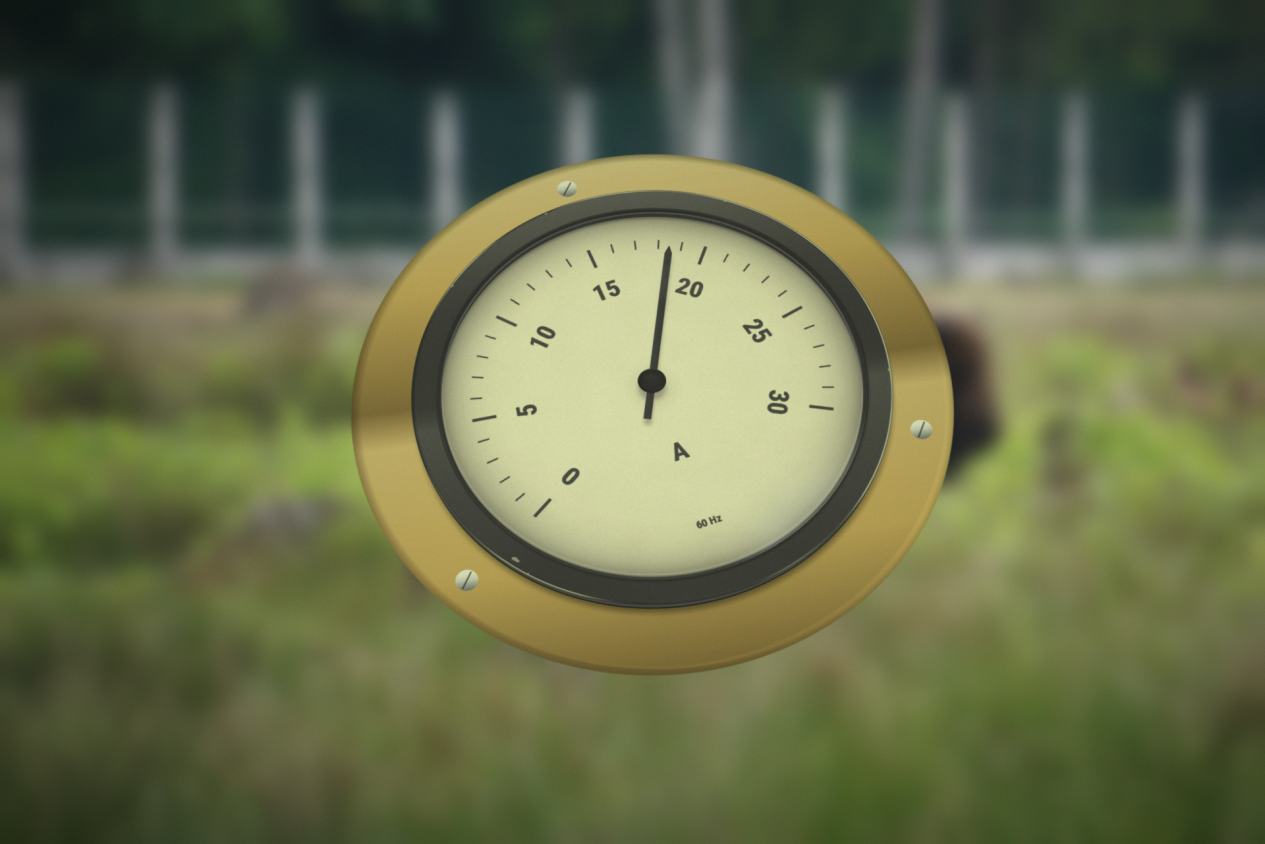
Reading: 18.5A
